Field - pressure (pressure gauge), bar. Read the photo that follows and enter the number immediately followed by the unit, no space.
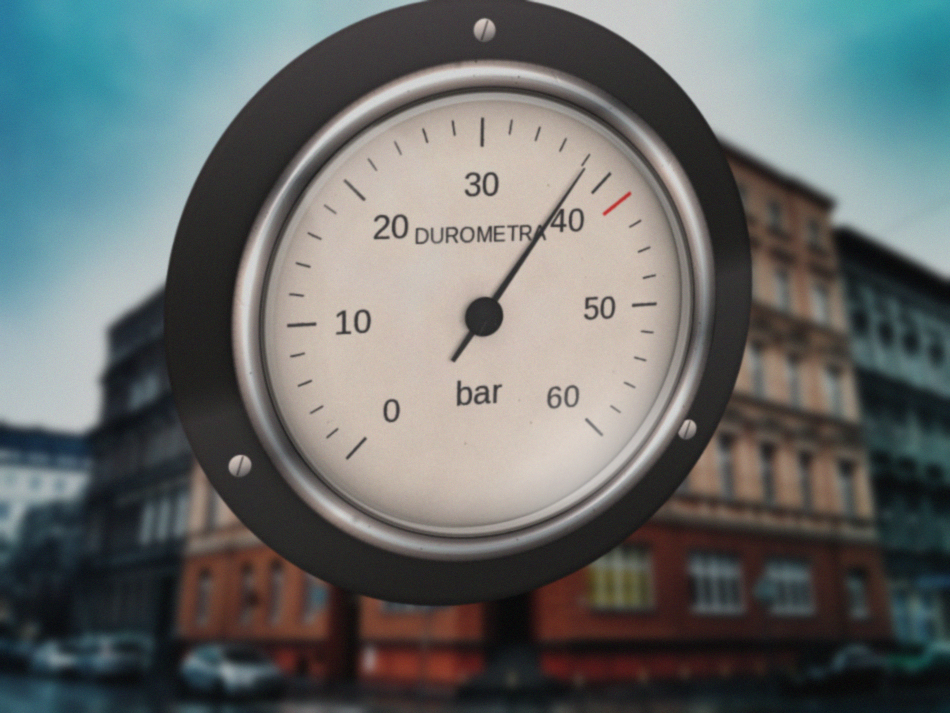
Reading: 38bar
